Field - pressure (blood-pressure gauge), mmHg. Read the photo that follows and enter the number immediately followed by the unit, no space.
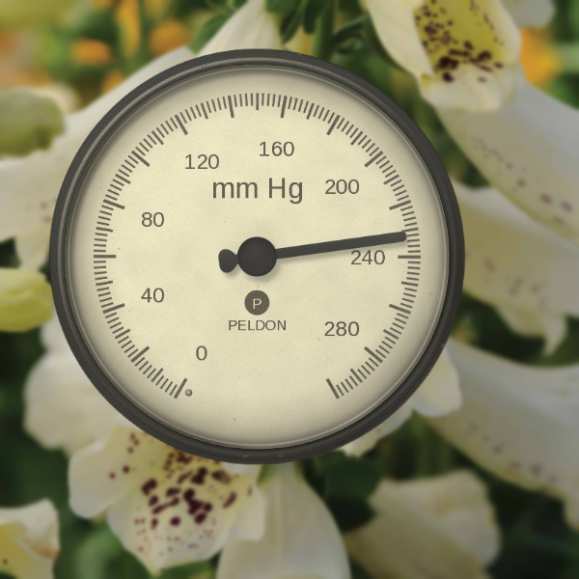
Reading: 232mmHg
